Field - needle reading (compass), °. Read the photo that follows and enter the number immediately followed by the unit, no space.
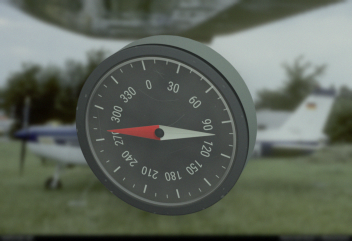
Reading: 280°
